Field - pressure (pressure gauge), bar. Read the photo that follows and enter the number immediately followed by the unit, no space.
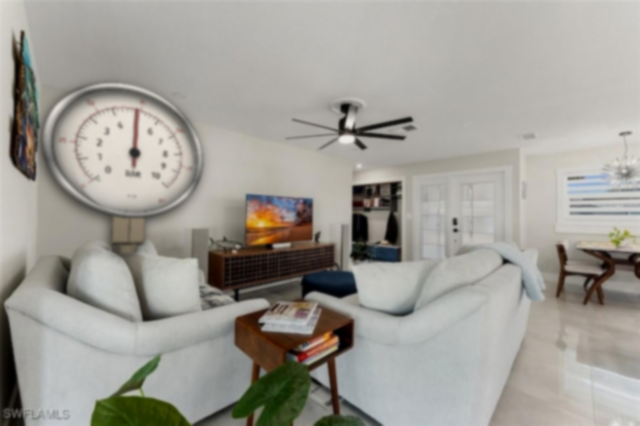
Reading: 5bar
